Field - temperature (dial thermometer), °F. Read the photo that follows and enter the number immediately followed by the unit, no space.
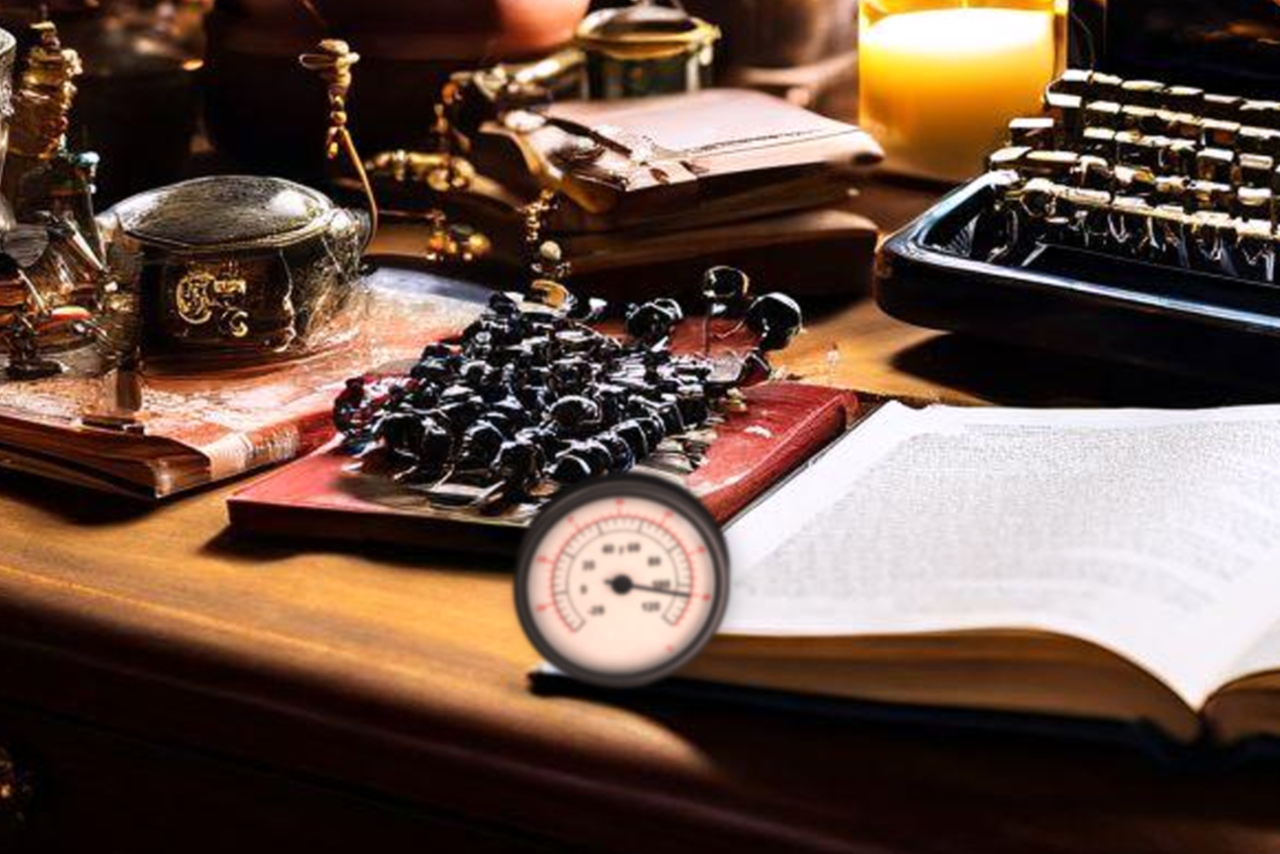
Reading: 104°F
